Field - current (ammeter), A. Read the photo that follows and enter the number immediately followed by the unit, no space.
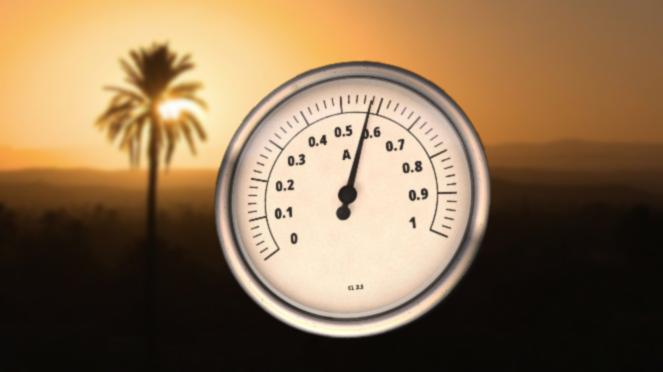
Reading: 0.58A
